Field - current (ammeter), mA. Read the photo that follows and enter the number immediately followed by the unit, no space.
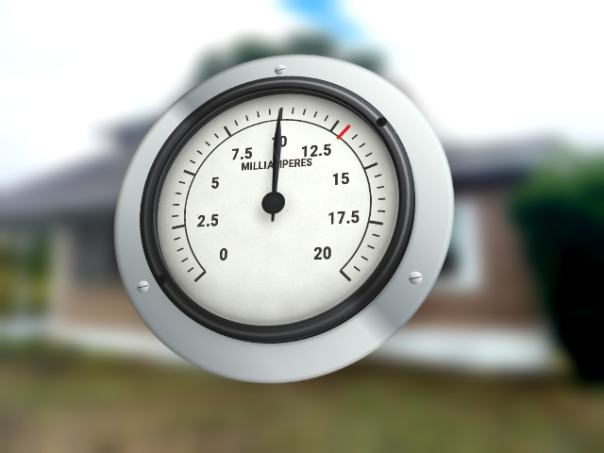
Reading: 10mA
